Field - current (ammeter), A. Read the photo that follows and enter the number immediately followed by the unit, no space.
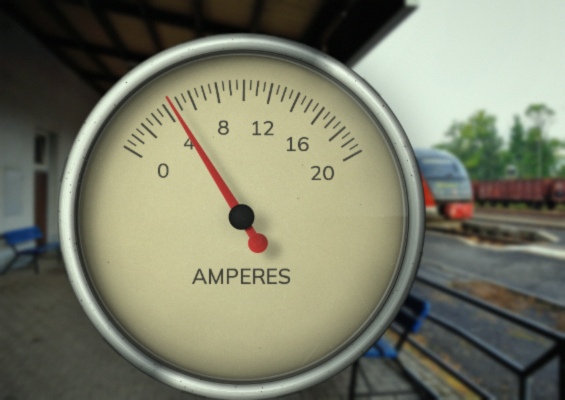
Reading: 4.5A
